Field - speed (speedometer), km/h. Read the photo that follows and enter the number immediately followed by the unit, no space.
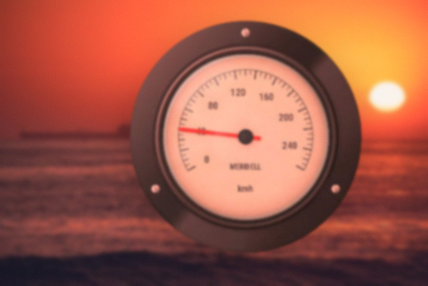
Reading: 40km/h
